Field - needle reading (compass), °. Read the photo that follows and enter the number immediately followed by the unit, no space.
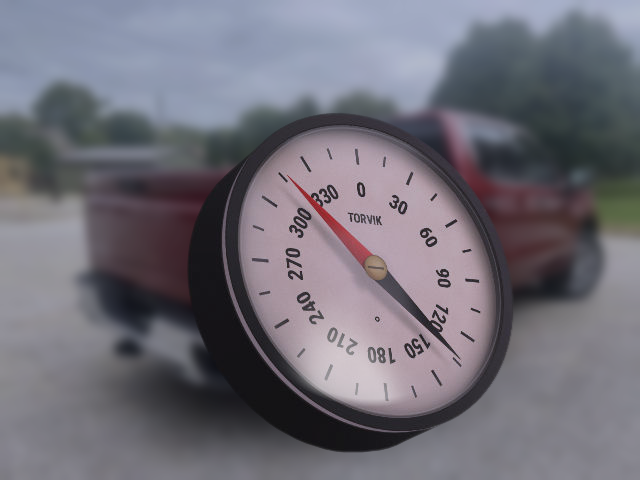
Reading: 315°
